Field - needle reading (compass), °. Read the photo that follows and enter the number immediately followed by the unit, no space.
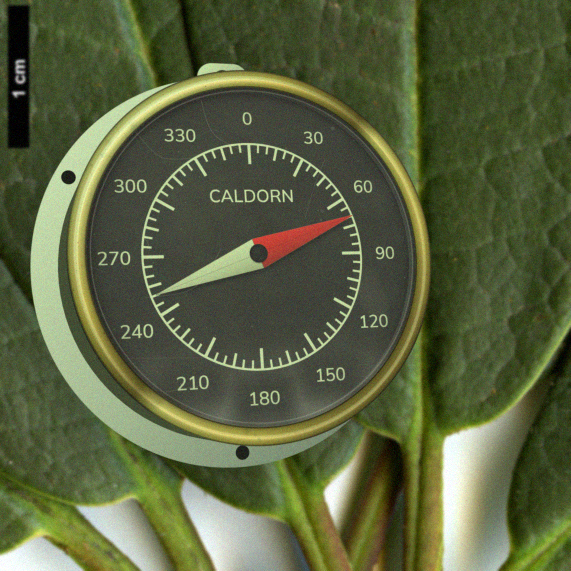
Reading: 70°
